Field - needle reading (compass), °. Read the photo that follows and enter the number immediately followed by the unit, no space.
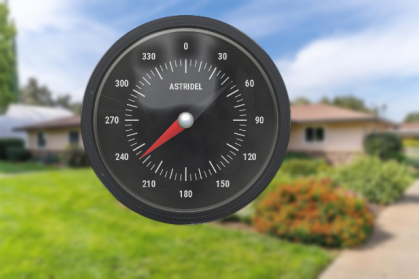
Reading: 230°
